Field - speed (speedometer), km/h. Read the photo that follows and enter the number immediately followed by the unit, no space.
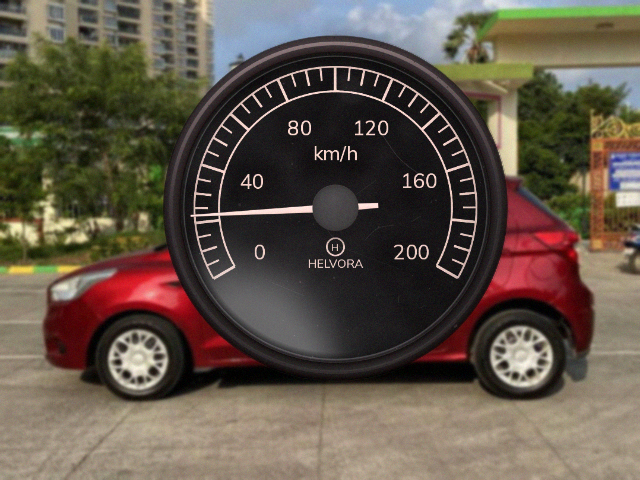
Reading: 22.5km/h
